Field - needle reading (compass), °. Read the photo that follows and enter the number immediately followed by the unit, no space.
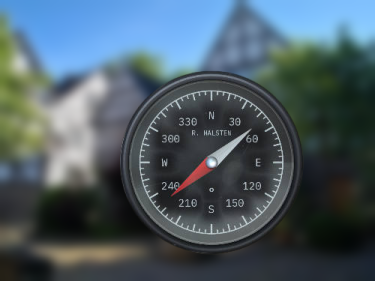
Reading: 230°
